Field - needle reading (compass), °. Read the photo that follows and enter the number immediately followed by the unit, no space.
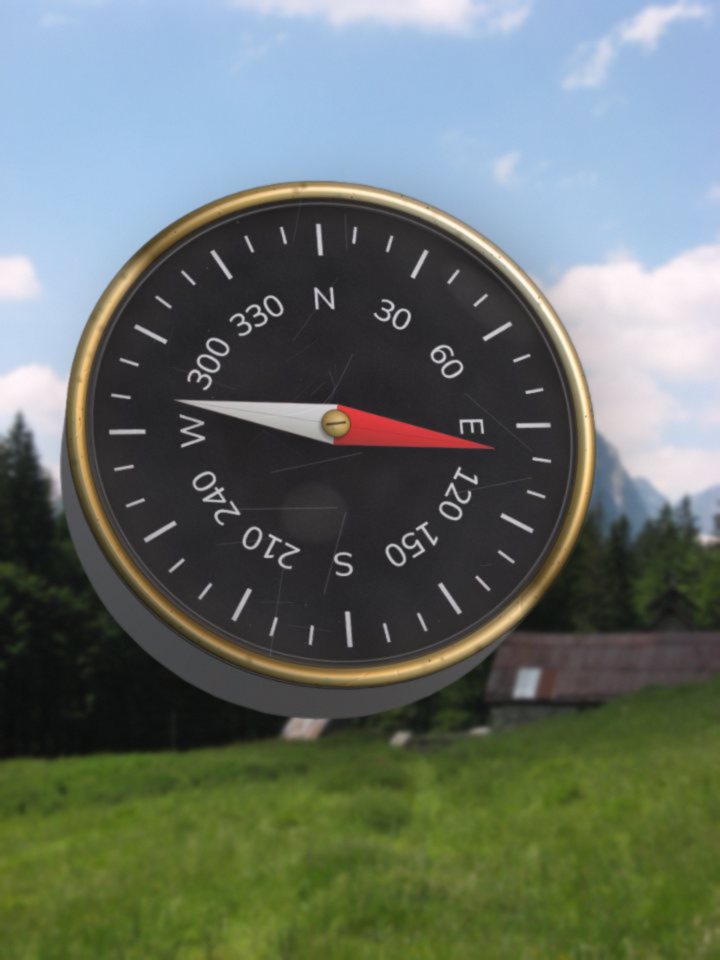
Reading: 100°
